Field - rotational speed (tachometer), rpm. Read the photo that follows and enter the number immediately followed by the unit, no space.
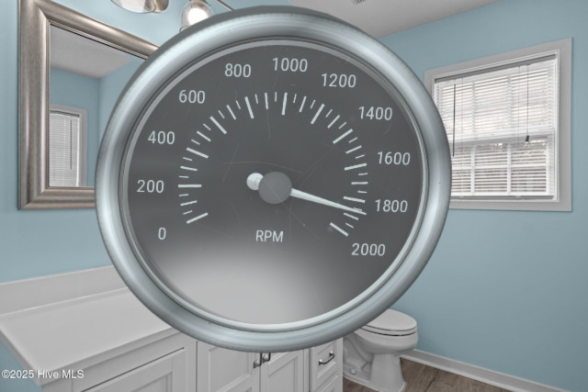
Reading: 1850rpm
